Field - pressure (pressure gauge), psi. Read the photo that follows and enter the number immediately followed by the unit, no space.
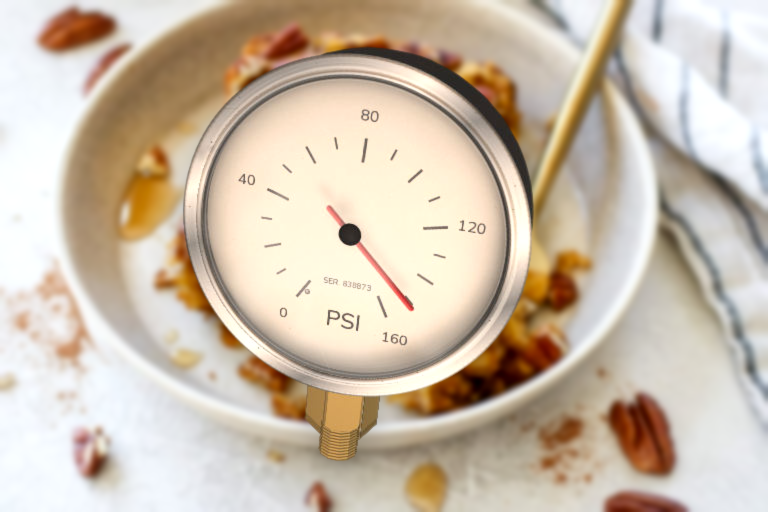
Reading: 150psi
